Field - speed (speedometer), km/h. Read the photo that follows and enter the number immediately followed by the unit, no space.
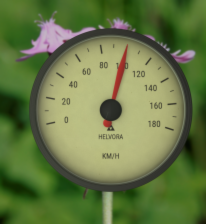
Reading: 100km/h
